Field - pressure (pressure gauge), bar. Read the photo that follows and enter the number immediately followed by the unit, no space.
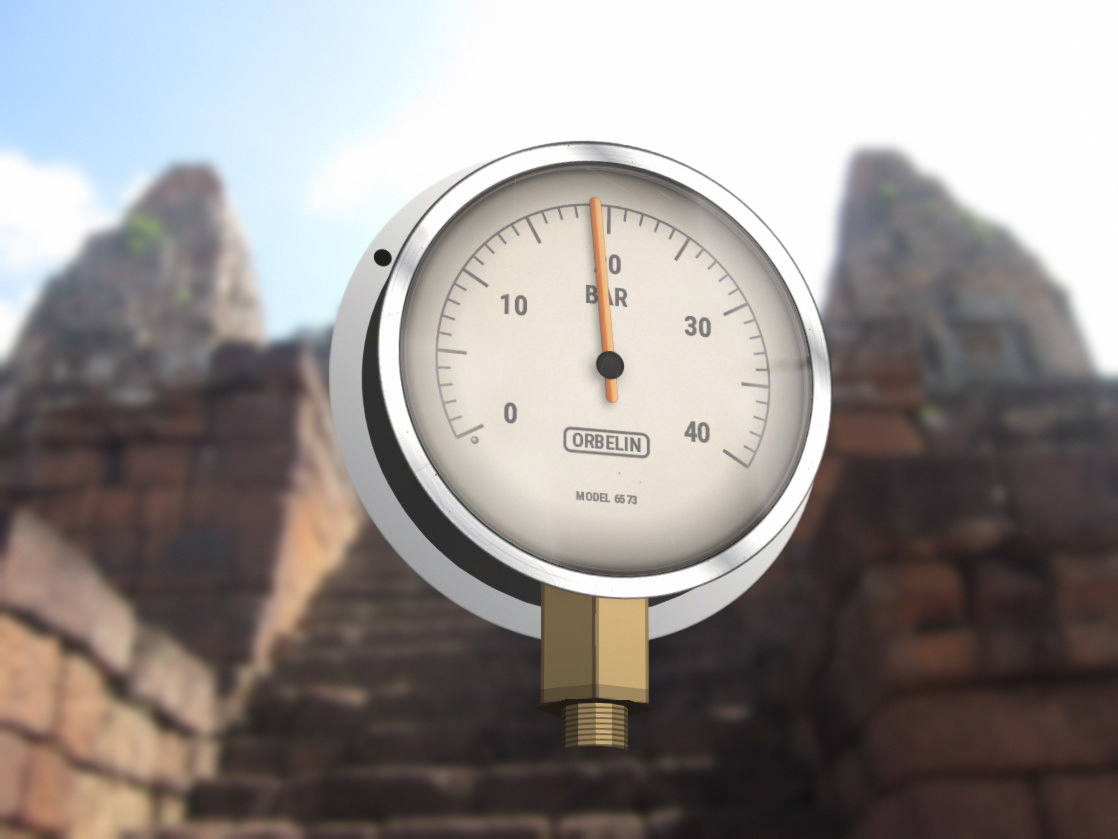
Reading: 19bar
